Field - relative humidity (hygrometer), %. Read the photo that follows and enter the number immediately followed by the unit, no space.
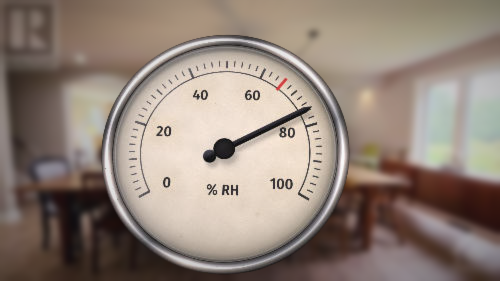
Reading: 76%
